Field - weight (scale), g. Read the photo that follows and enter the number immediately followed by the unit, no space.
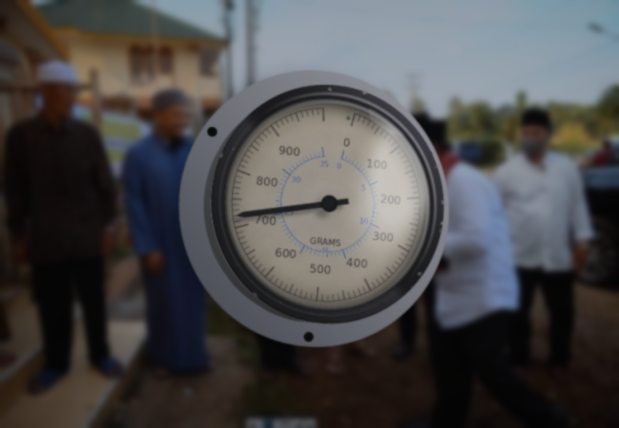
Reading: 720g
